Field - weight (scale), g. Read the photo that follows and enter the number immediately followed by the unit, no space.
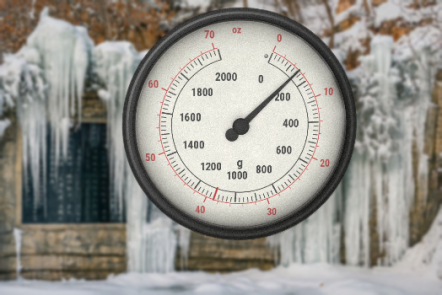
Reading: 140g
